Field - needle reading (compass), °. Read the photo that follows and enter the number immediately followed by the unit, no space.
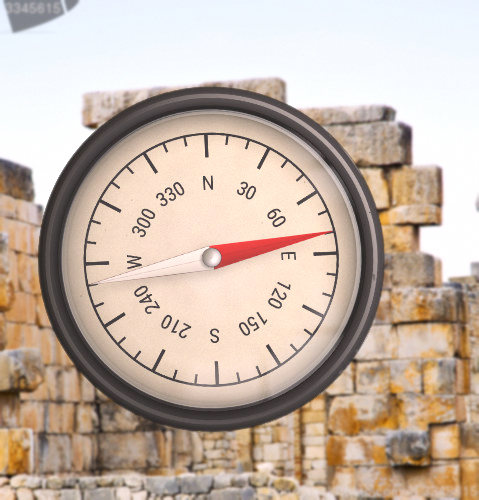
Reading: 80°
